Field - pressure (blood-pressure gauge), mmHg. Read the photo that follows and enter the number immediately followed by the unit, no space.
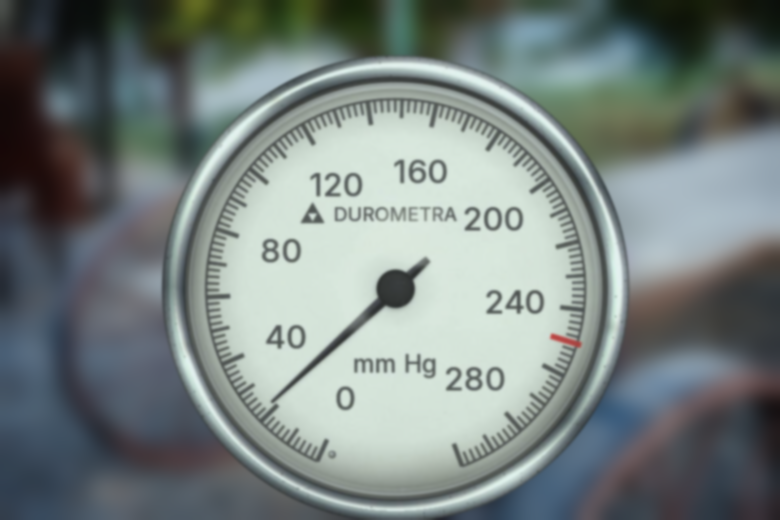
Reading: 22mmHg
